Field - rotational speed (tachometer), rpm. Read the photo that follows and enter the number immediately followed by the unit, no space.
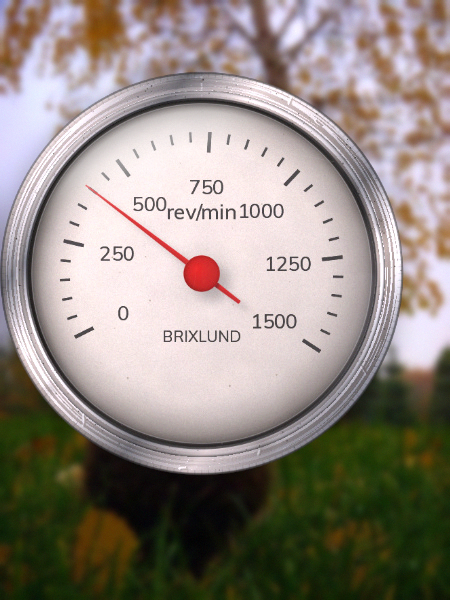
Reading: 400rpm
